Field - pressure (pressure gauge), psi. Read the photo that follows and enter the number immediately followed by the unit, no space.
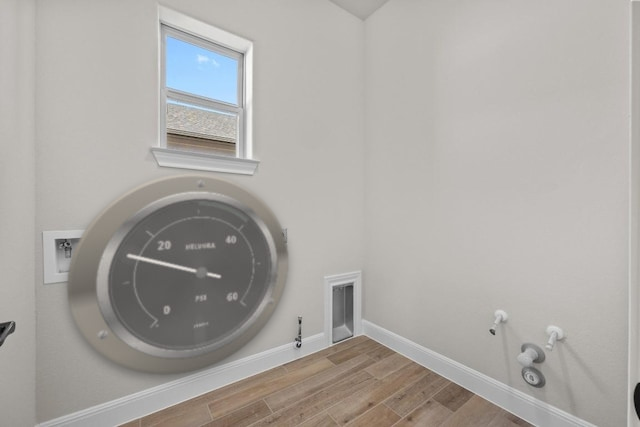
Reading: 15psi
